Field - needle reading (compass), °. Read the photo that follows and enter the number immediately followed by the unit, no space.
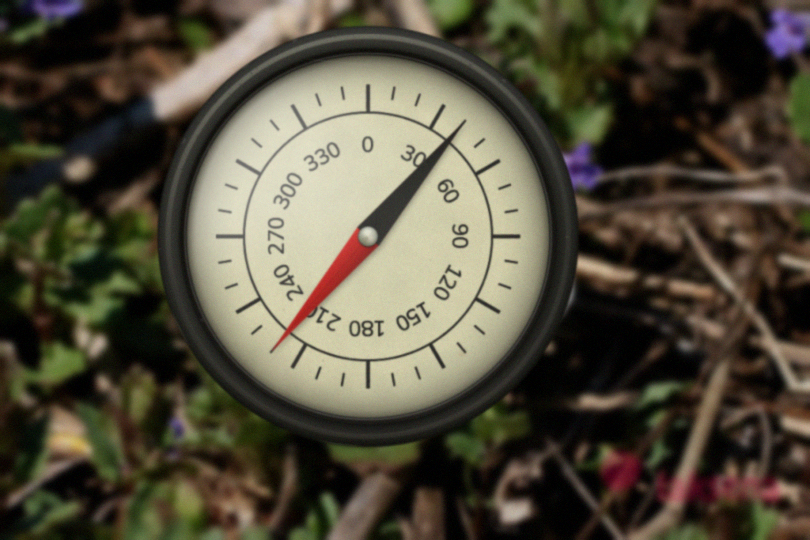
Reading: 220°
